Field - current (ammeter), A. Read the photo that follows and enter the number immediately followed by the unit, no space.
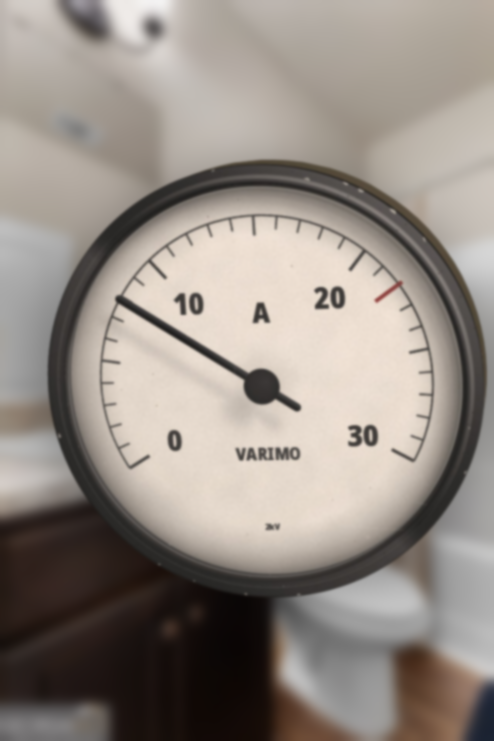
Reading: 8A
